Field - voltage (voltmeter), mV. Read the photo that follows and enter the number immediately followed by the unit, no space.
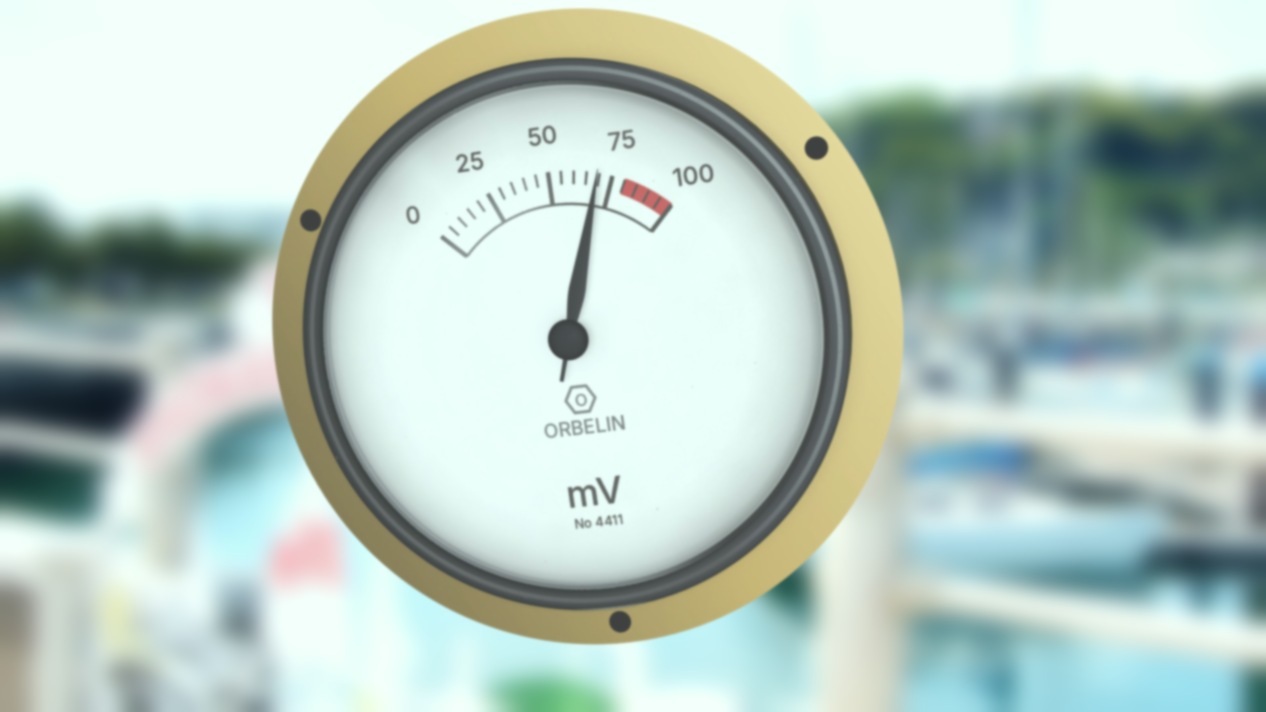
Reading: 70mV
